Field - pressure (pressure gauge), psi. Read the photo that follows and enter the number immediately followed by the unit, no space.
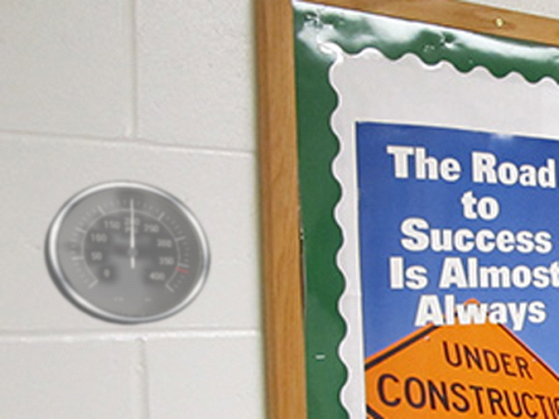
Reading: 200psi
